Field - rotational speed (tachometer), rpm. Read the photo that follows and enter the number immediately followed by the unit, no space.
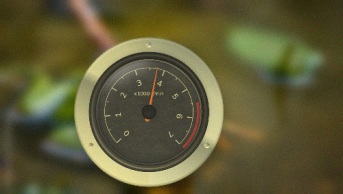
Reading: 3750rpm
